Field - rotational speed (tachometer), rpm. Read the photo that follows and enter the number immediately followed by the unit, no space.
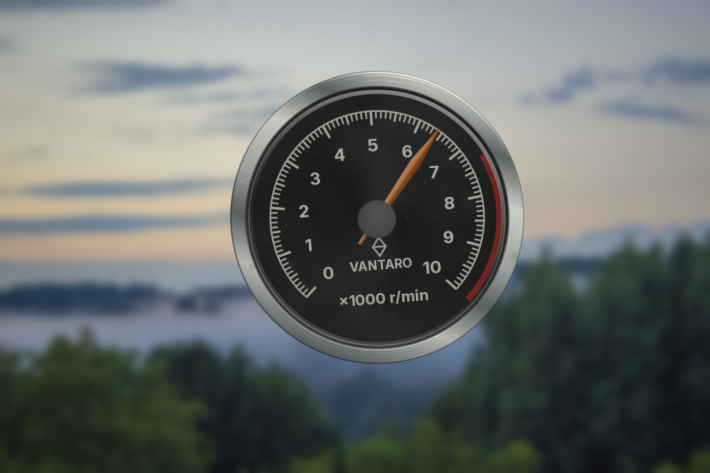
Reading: 6400rpm
